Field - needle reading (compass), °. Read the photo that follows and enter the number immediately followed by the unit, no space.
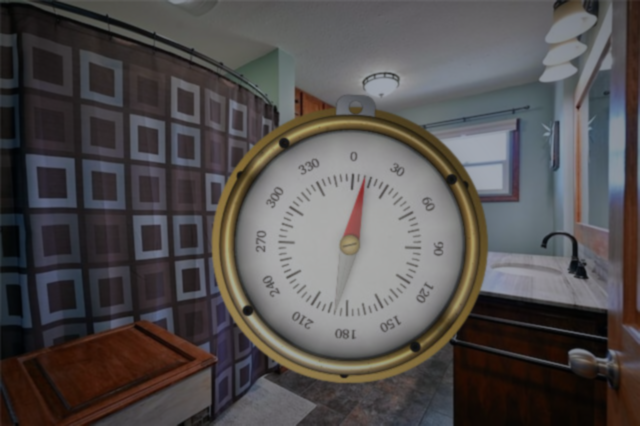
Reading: 10°
